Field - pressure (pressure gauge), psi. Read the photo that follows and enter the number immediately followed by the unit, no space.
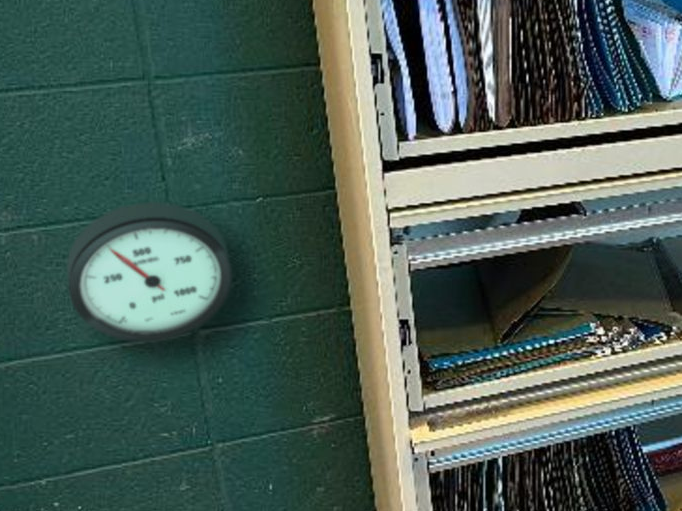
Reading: 400psi
